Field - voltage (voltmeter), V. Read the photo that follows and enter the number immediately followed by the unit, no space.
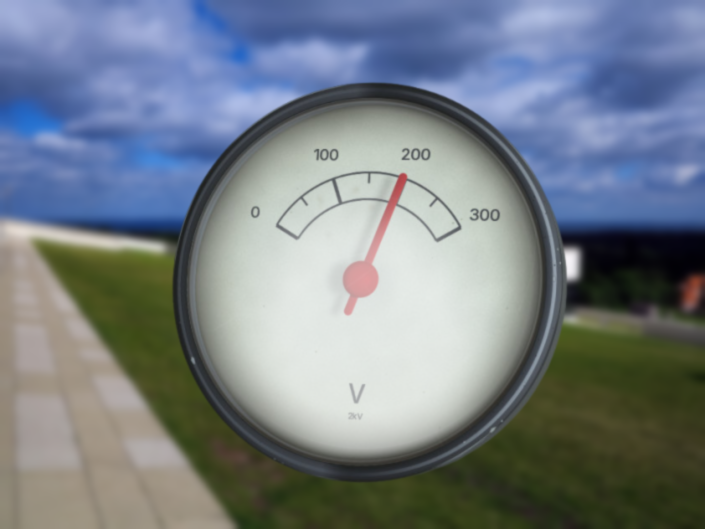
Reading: 200V
